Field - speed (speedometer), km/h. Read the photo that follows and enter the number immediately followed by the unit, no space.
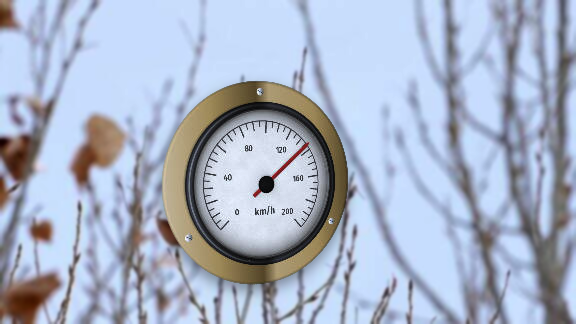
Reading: 135km/h
